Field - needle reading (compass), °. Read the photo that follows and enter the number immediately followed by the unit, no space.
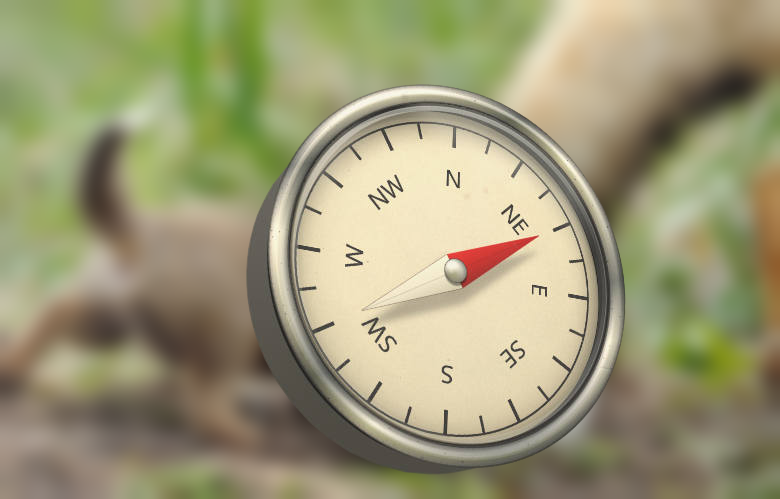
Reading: 60°
